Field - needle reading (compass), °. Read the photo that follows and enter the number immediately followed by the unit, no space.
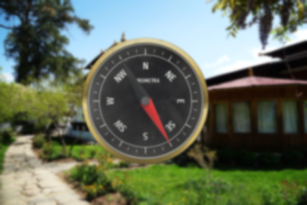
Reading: 150°
